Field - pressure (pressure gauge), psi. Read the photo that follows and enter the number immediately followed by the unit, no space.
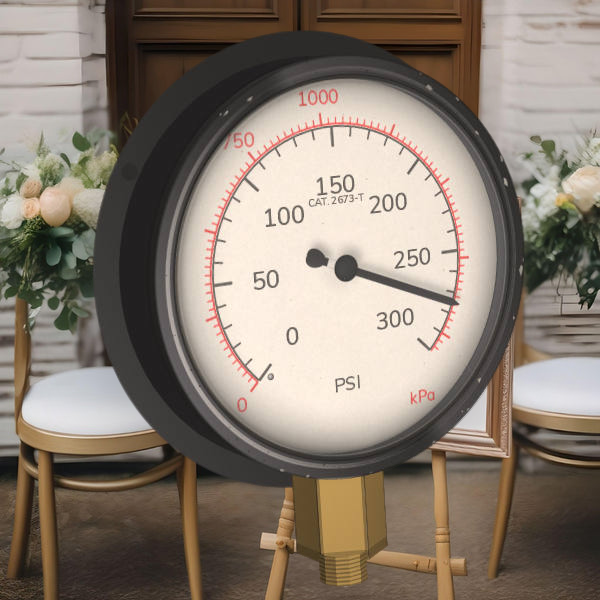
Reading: 275psi
